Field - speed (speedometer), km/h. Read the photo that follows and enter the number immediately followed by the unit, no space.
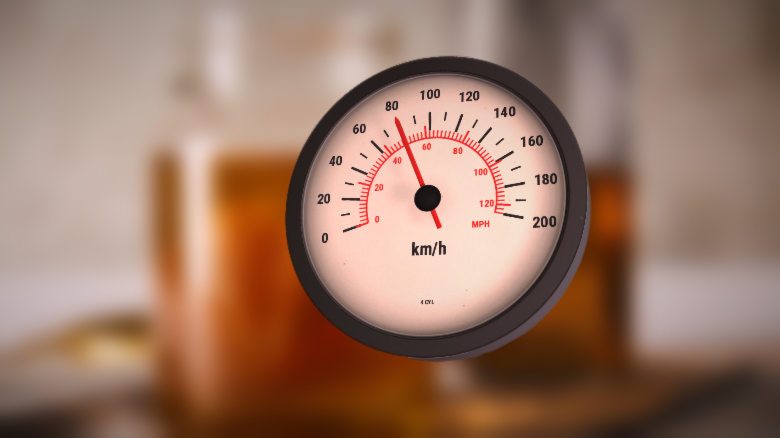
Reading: 80km/h
